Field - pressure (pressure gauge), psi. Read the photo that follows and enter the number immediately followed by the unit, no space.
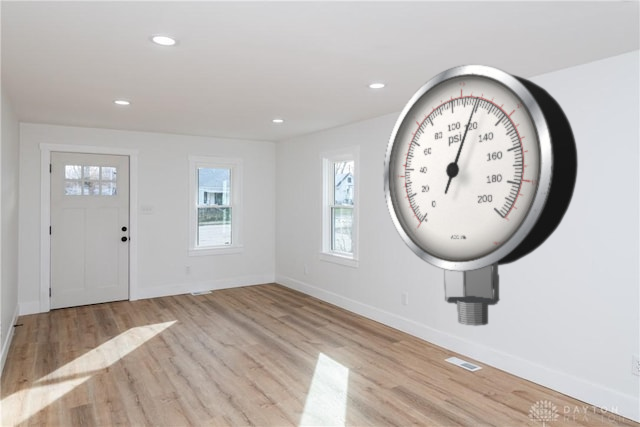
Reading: 120psi
